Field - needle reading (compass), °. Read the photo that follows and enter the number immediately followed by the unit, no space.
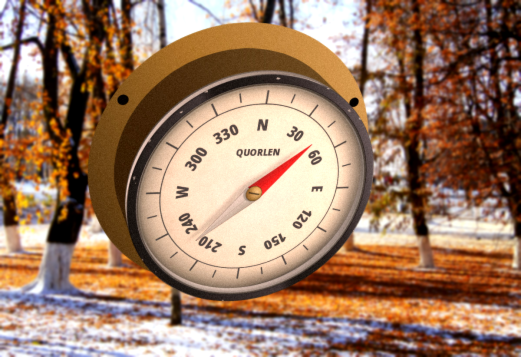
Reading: 45°
